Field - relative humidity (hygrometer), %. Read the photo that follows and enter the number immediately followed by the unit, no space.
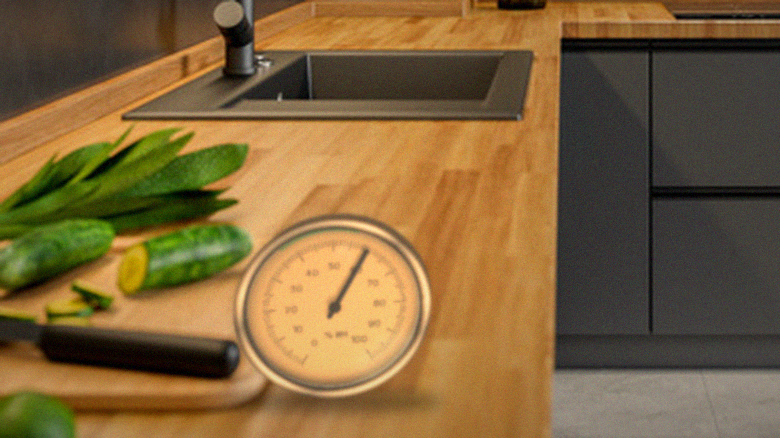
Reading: 60%
